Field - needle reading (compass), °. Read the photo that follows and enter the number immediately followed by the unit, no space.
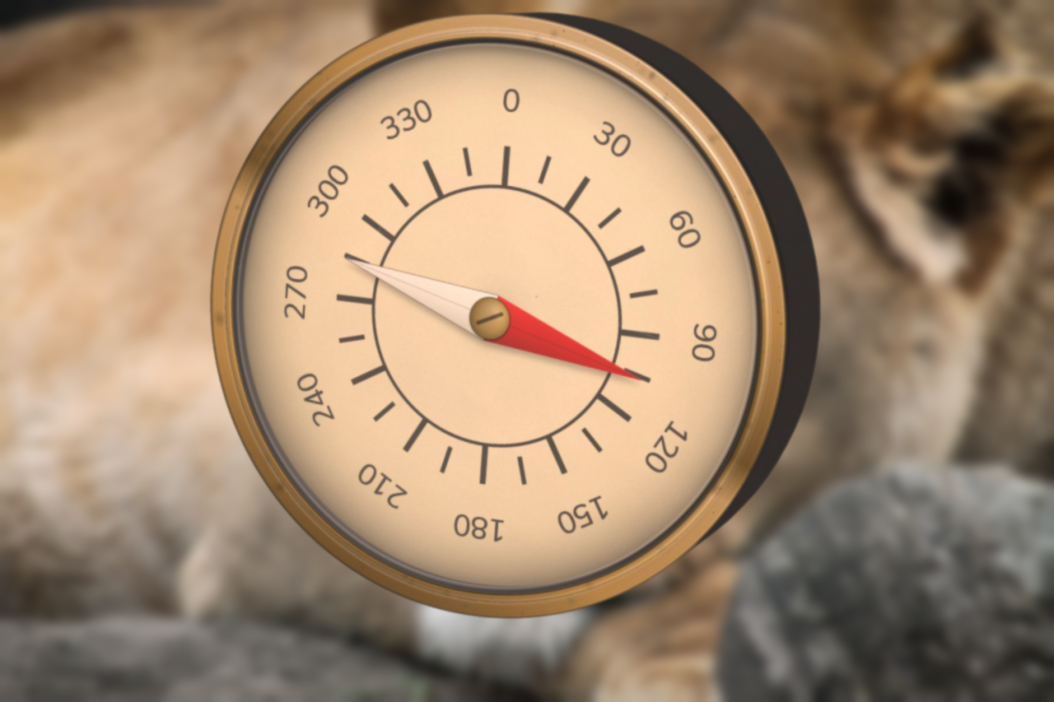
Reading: 105°
